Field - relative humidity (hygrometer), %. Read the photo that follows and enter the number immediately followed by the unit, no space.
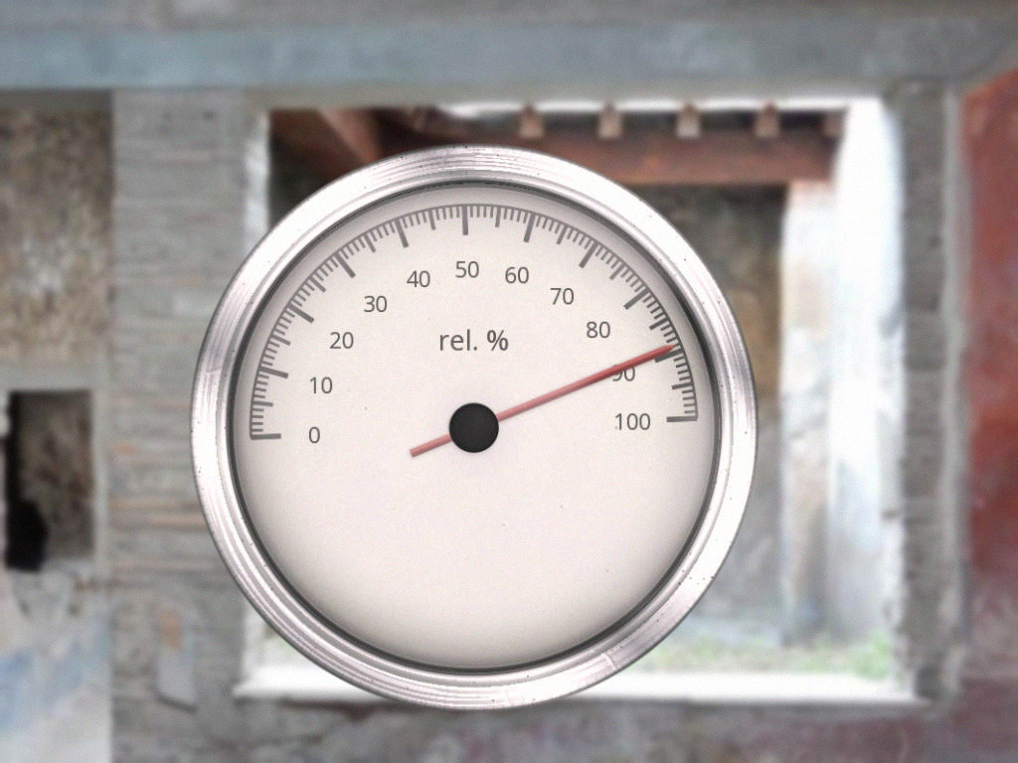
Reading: 89%
